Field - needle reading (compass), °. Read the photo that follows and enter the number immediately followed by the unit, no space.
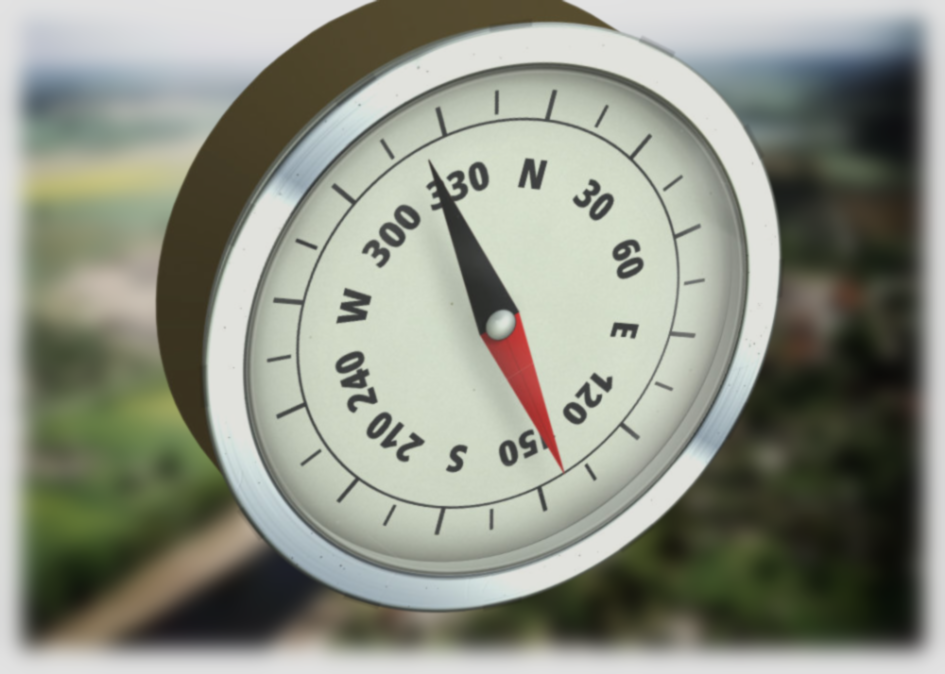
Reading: 142.5°
